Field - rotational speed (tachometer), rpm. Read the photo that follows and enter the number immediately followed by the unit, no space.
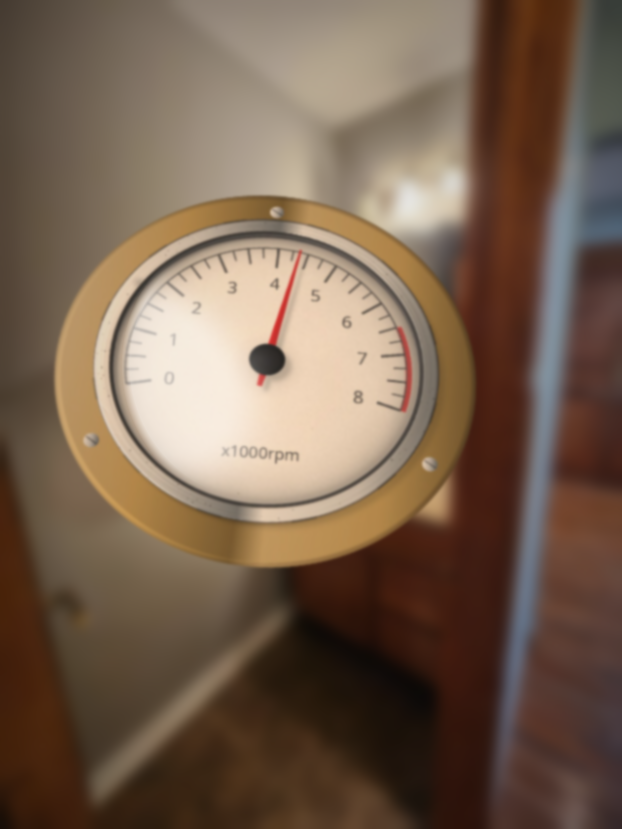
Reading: 4375rpm
